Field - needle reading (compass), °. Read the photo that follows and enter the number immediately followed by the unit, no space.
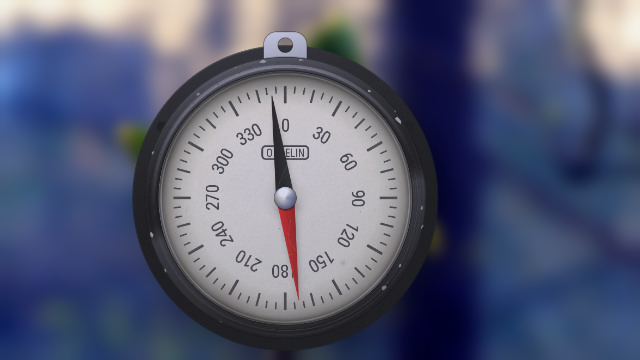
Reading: 172.5°
